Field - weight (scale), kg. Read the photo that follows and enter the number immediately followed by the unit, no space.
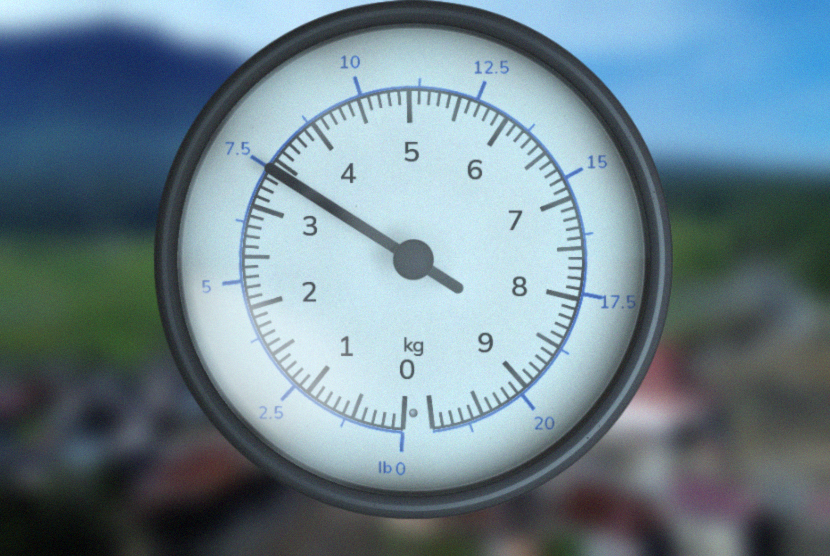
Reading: 3.4kg
